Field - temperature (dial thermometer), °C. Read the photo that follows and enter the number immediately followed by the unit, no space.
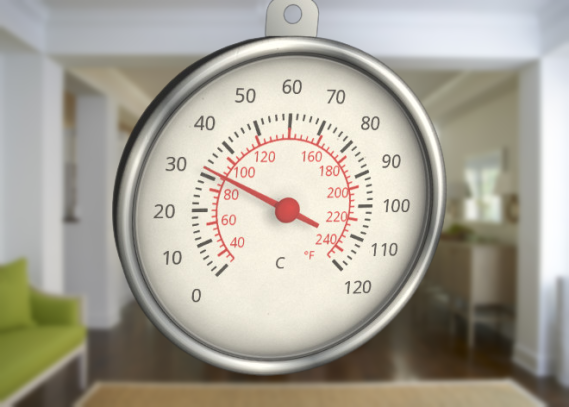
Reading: 32°C
